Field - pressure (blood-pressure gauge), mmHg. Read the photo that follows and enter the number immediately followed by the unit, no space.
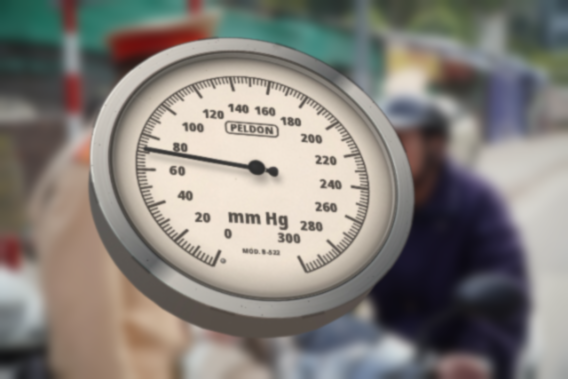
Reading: 70mmHg
